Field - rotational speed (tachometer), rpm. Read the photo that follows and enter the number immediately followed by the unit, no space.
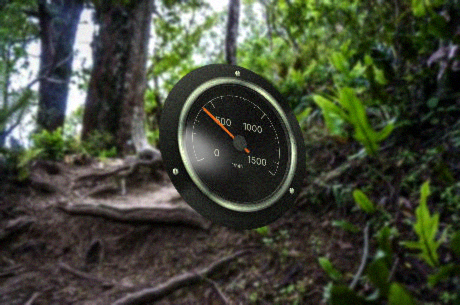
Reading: 400rpm
